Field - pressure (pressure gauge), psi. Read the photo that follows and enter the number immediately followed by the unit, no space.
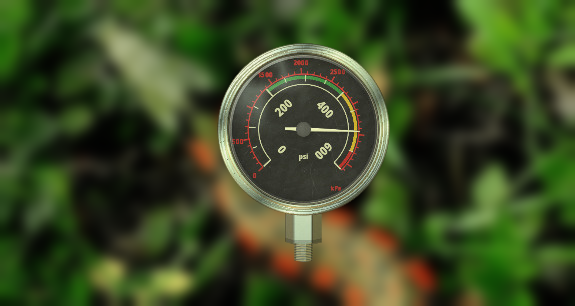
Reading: 500psi
